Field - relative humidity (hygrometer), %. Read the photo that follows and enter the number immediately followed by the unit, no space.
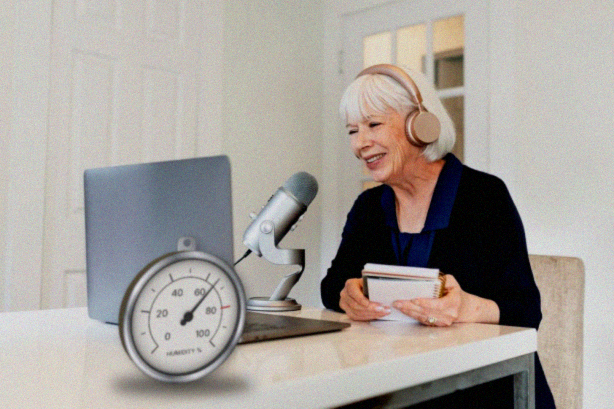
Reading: 65%
